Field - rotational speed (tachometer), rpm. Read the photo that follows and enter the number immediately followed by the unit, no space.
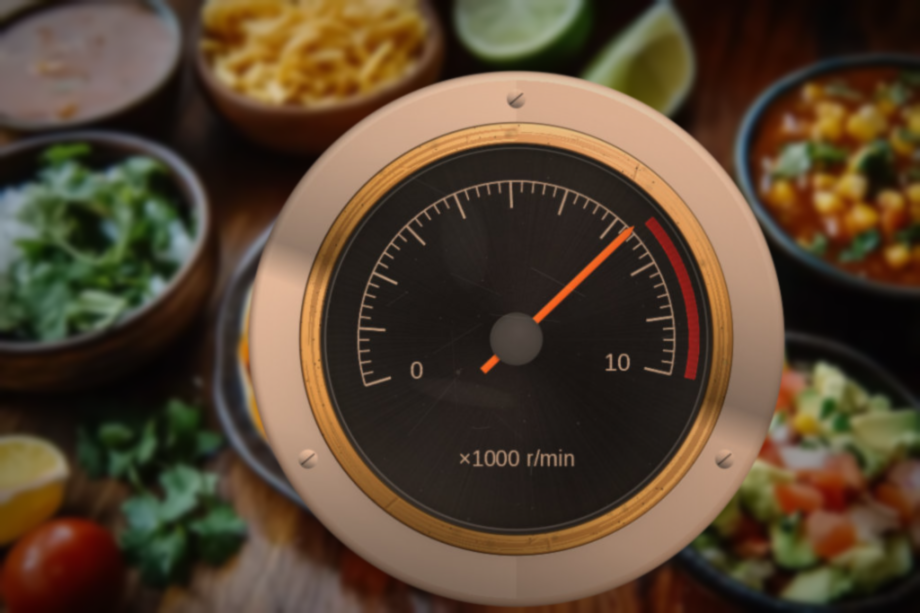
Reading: 7300rpm
